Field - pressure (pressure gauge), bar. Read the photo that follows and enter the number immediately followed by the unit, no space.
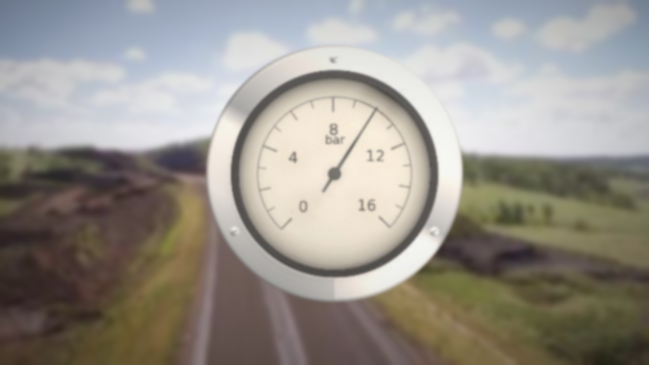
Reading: 10bar
